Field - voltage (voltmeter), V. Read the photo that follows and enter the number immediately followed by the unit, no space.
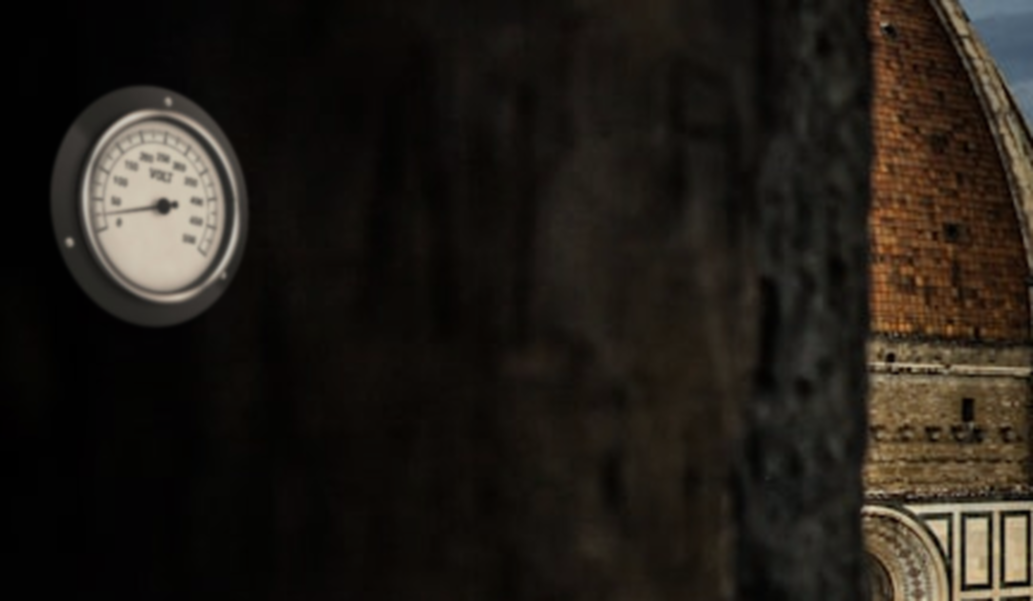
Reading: 25V
